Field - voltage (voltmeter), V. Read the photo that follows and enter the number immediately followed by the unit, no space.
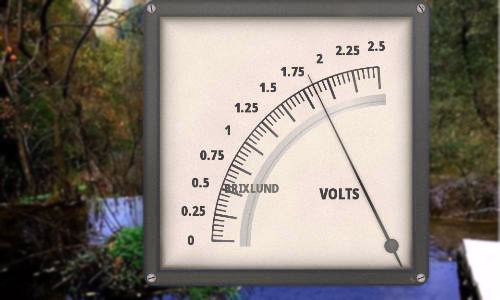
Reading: 1.85V
